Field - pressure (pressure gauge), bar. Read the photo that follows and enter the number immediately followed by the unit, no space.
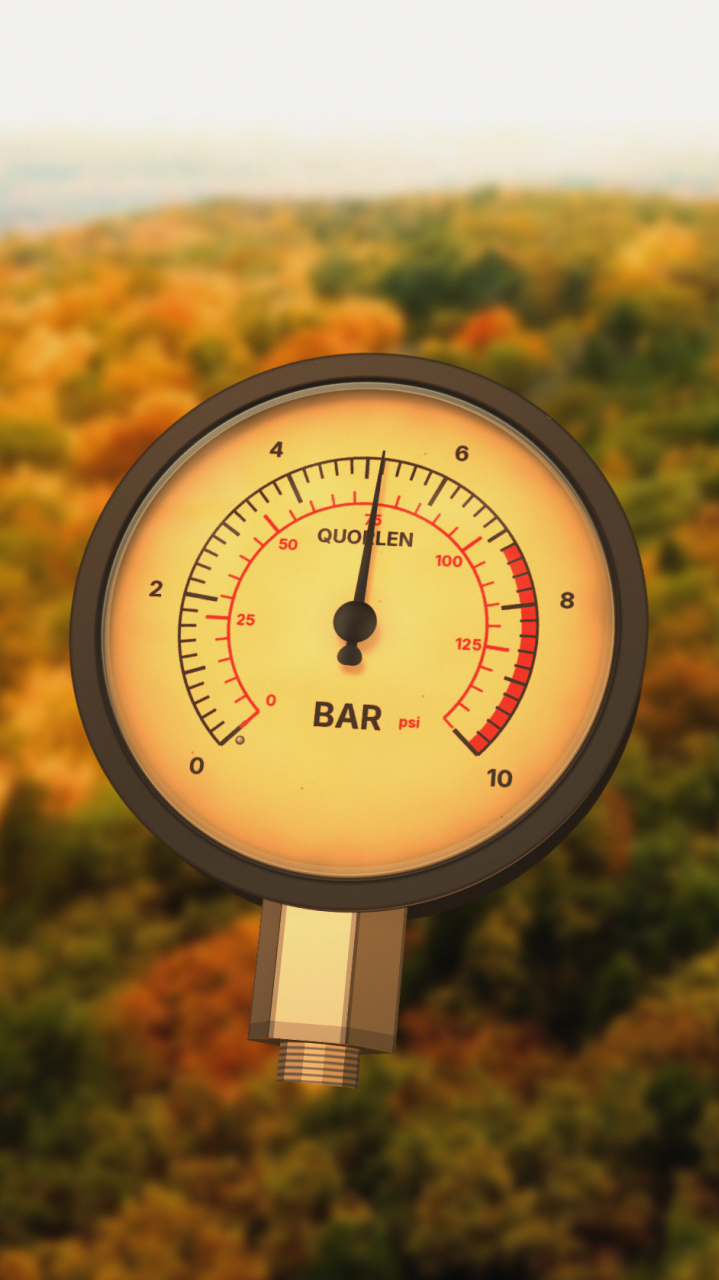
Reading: 5.2bar
